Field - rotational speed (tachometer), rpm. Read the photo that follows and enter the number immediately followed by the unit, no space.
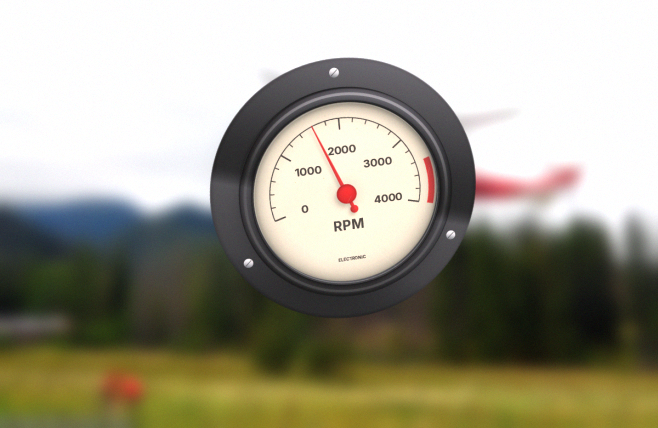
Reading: 1600rpm
